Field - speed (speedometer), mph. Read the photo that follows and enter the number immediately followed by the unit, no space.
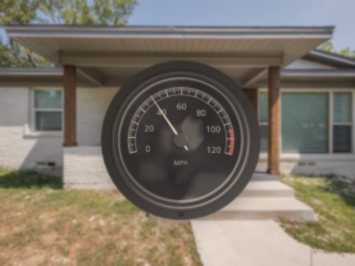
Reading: 40mph
